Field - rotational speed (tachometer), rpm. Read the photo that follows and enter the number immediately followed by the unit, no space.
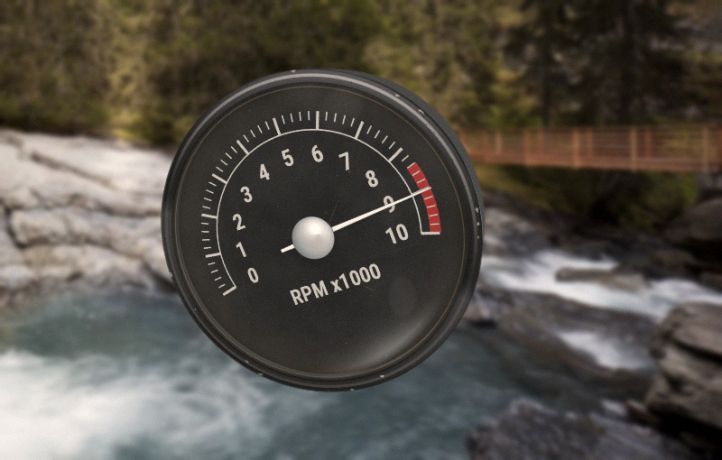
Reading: 9000rpm
